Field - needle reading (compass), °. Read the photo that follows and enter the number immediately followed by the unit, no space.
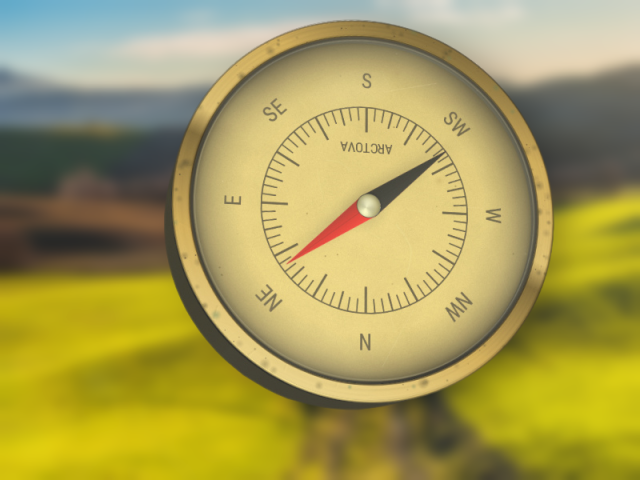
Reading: 52.5°
